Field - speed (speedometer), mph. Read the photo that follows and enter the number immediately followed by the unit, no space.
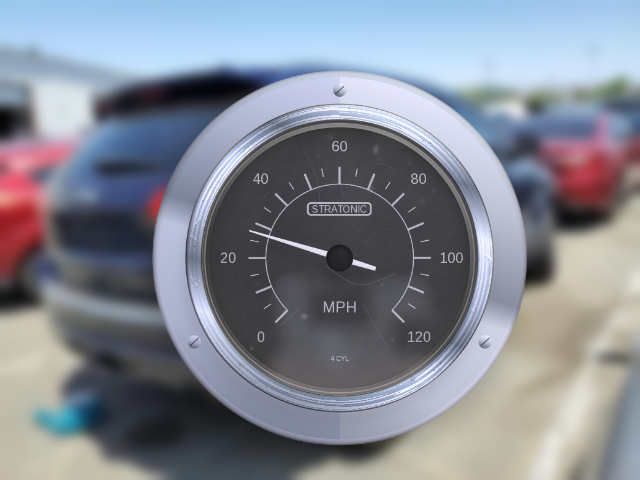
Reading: 27.5mph
